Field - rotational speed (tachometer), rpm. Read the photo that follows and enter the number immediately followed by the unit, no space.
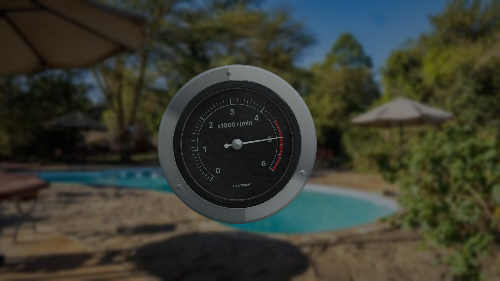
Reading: 5000rpm
